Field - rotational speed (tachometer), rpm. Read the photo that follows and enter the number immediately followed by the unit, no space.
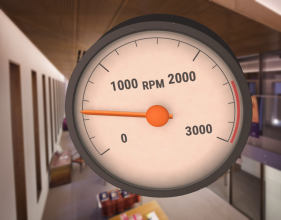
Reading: 500rpm
